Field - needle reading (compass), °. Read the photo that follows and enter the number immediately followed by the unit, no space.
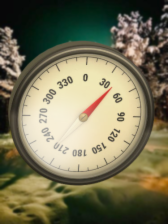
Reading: 40°
